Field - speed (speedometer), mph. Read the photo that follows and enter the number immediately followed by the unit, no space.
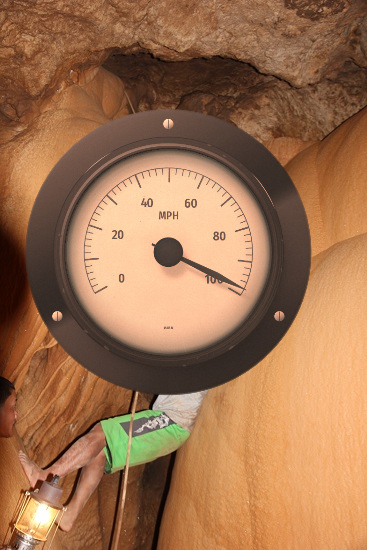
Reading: 98mph
